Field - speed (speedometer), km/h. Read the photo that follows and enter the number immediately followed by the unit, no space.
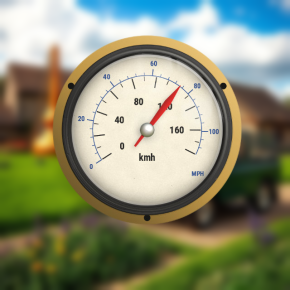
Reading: 120km/h
